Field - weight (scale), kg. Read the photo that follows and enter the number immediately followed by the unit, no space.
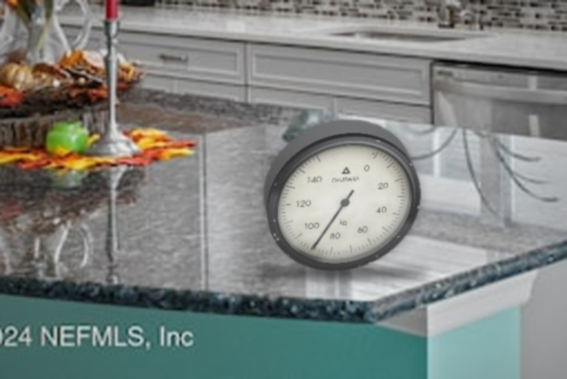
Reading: 90kg
